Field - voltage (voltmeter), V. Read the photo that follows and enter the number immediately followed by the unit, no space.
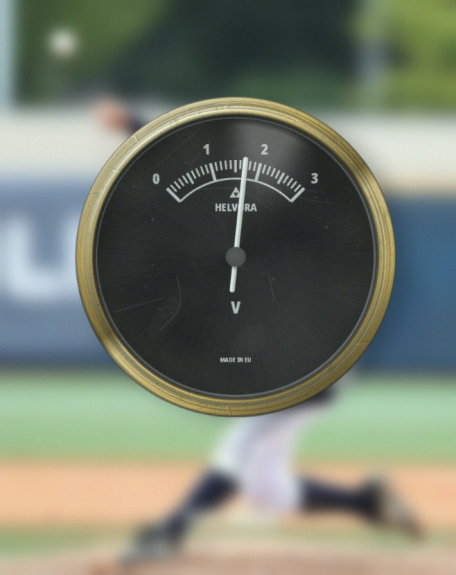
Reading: 1.7V
